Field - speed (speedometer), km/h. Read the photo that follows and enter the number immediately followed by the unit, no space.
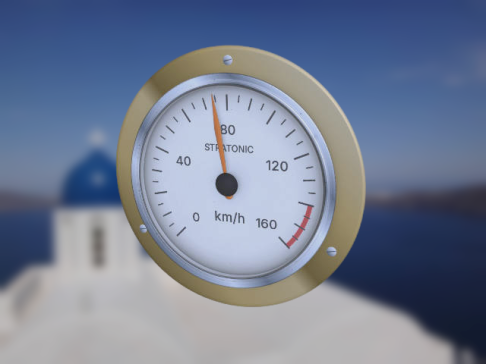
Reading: 75km/h
